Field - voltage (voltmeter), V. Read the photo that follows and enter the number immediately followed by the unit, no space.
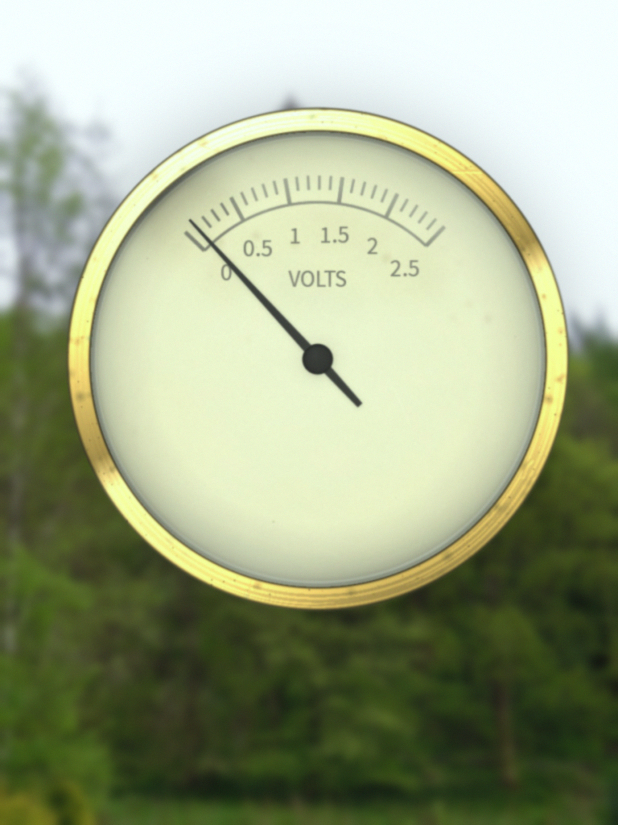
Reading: 0.1V
